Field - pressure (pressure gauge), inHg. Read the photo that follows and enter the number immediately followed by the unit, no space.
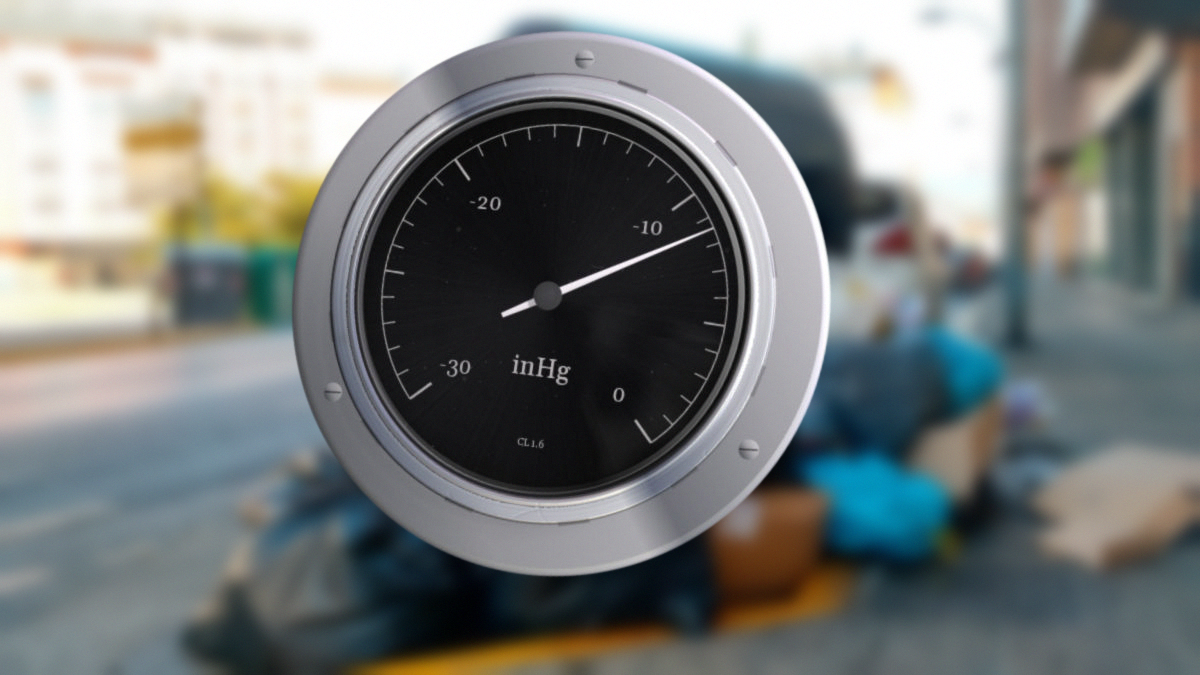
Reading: -8.5inHg
